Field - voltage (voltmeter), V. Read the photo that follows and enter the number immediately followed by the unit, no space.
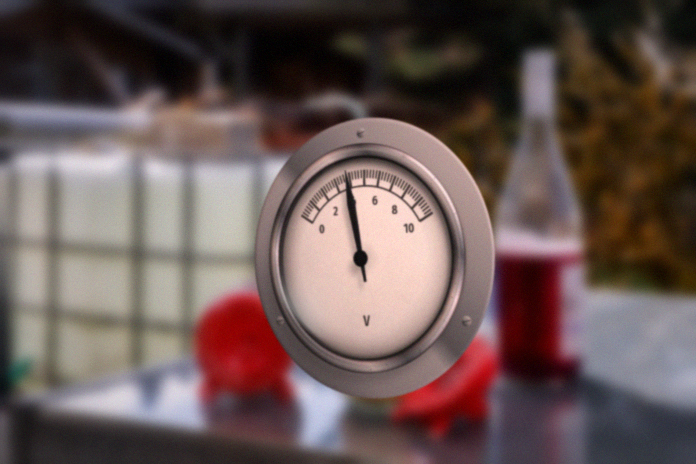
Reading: 4V
